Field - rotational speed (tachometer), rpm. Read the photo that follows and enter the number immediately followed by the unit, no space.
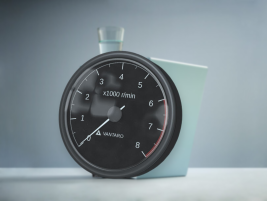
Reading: 0rpm
